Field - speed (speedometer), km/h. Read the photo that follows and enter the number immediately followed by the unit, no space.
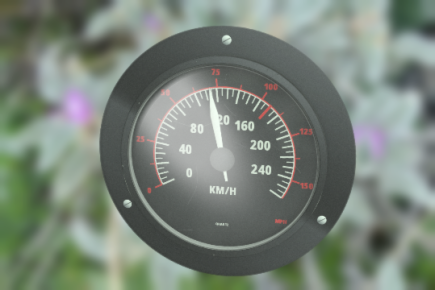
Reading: 115km/h
